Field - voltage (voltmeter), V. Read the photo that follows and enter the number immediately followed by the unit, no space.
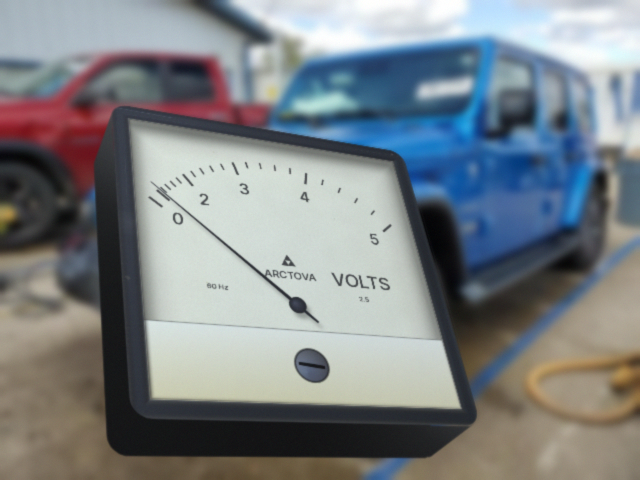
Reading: 1V
